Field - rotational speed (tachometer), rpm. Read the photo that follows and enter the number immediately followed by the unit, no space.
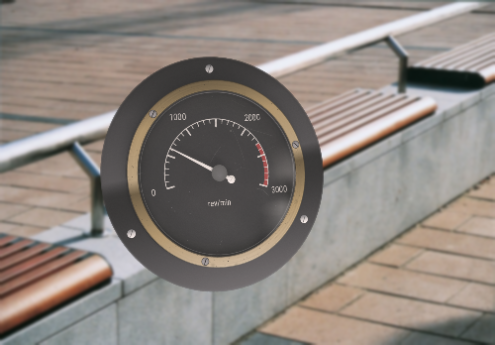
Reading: 600rpm
